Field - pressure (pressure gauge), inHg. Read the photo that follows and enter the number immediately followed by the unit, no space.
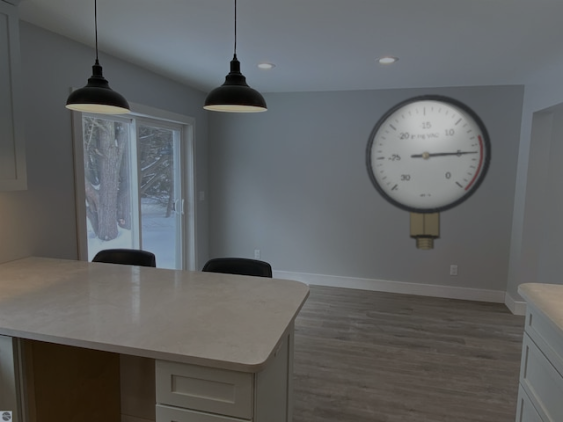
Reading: -5inHg
